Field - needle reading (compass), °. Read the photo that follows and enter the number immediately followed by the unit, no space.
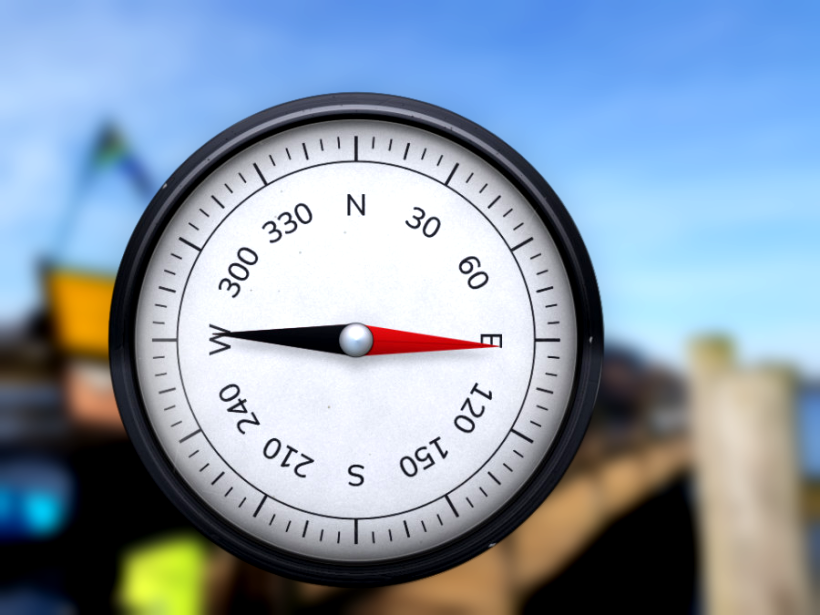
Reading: 92.5°
